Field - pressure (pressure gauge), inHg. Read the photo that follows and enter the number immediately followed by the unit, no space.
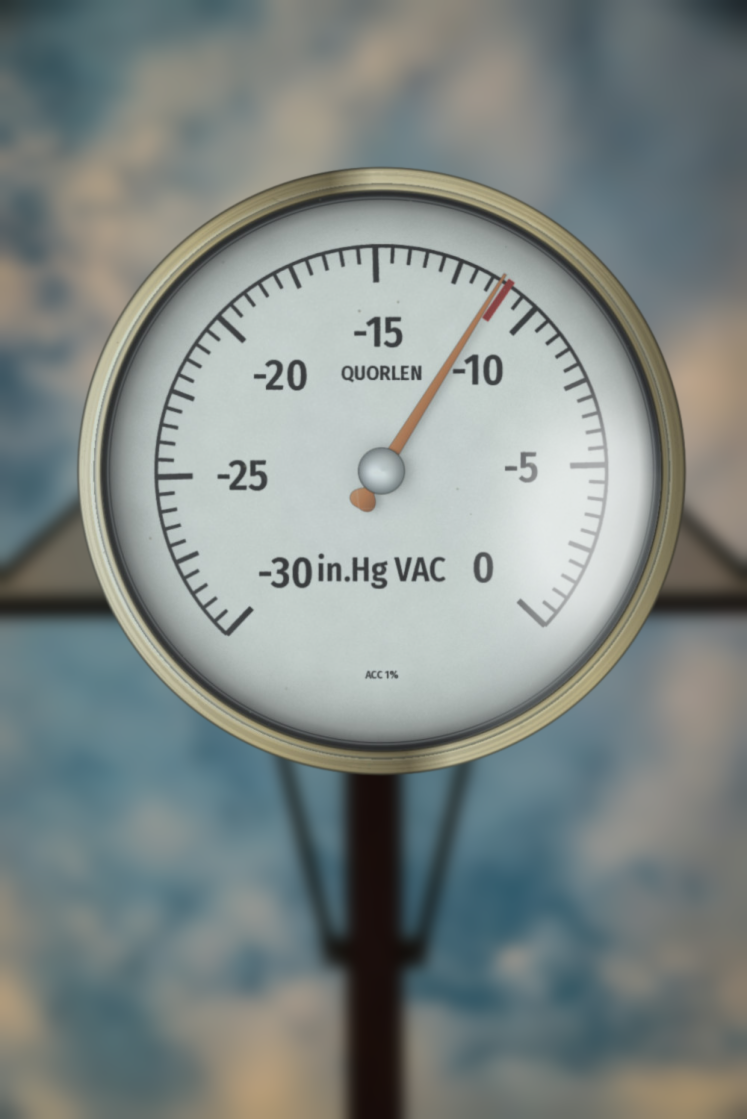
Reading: -11.25inHg
